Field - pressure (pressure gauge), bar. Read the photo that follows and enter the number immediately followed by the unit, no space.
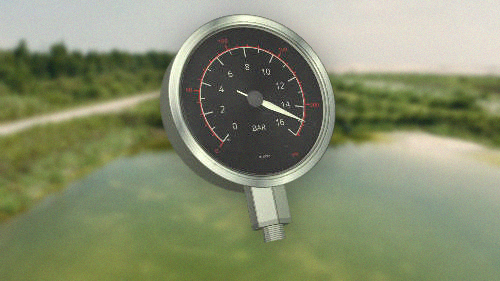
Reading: 15bar
